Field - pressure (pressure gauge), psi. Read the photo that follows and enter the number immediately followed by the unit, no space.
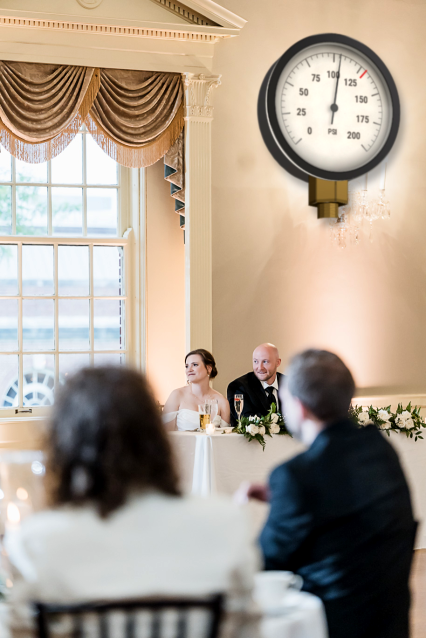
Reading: 105psi
